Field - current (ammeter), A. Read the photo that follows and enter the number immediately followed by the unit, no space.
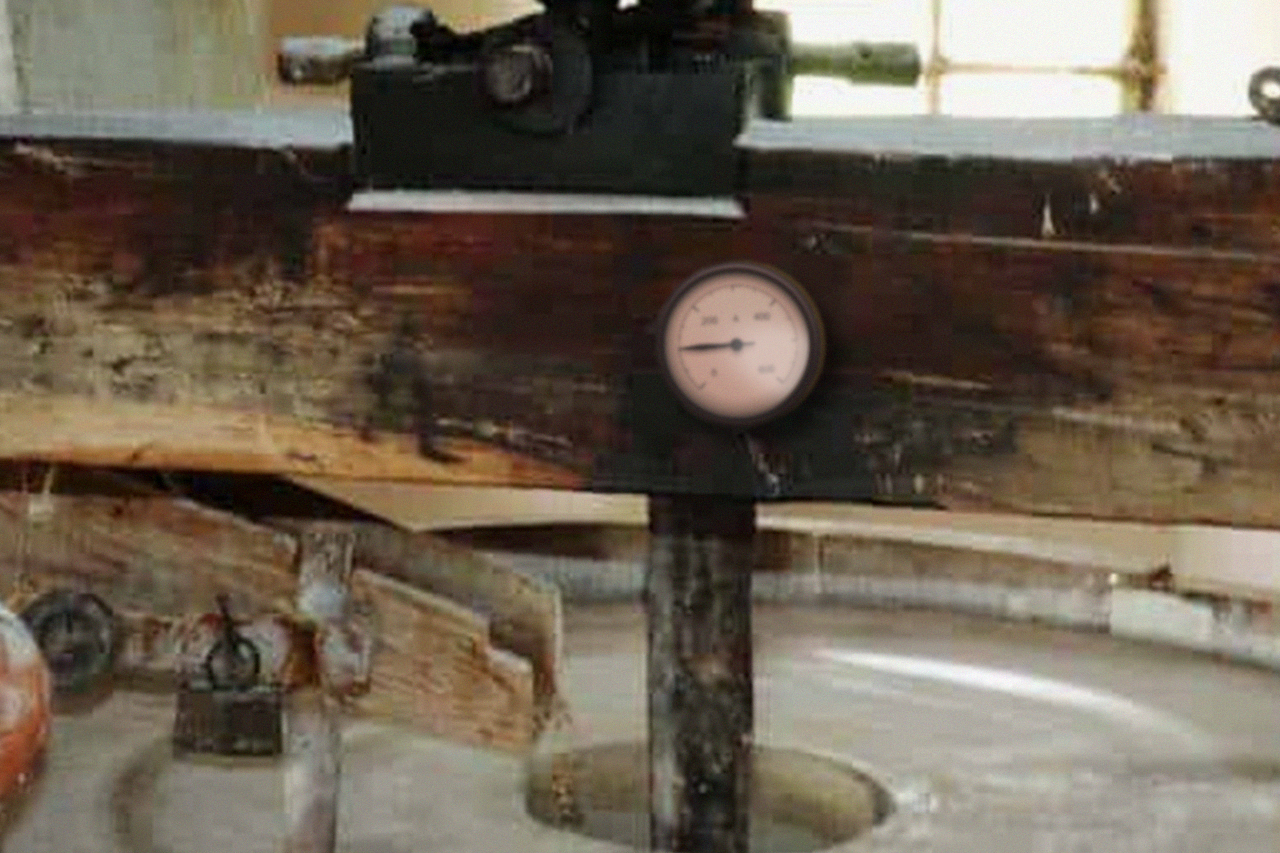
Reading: 100A
